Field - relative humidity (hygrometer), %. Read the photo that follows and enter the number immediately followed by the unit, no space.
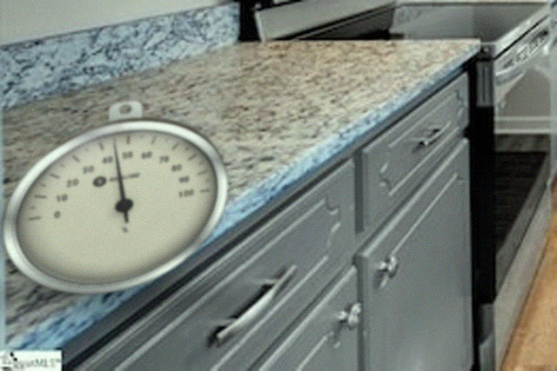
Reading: 45%
